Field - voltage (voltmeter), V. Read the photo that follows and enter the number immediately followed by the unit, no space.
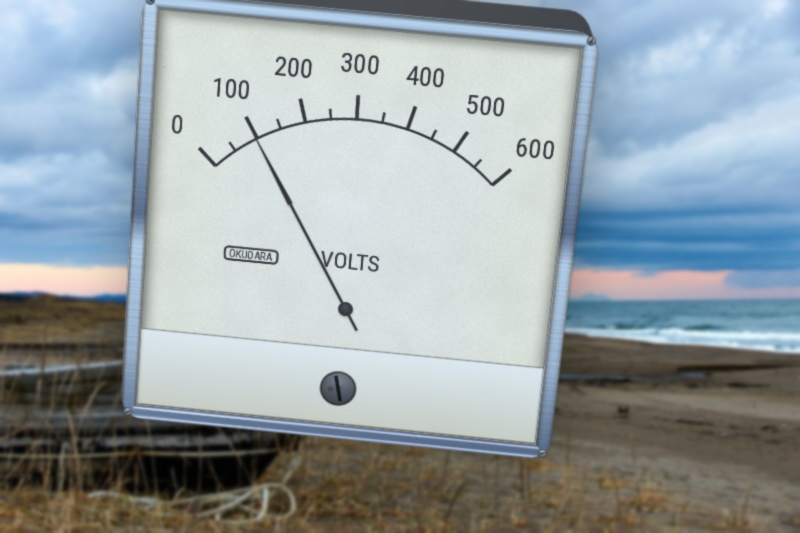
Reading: 100V
